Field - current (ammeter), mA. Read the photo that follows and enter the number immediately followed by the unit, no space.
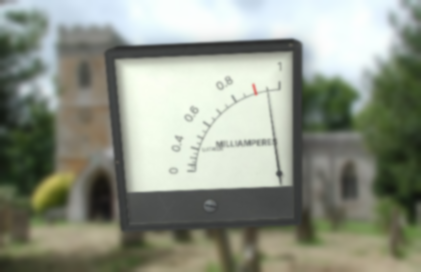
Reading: 0.95mA
